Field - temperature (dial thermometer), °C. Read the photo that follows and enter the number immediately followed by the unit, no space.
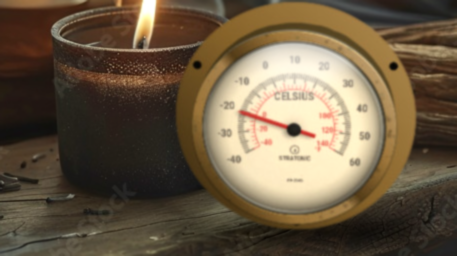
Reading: -20°C
